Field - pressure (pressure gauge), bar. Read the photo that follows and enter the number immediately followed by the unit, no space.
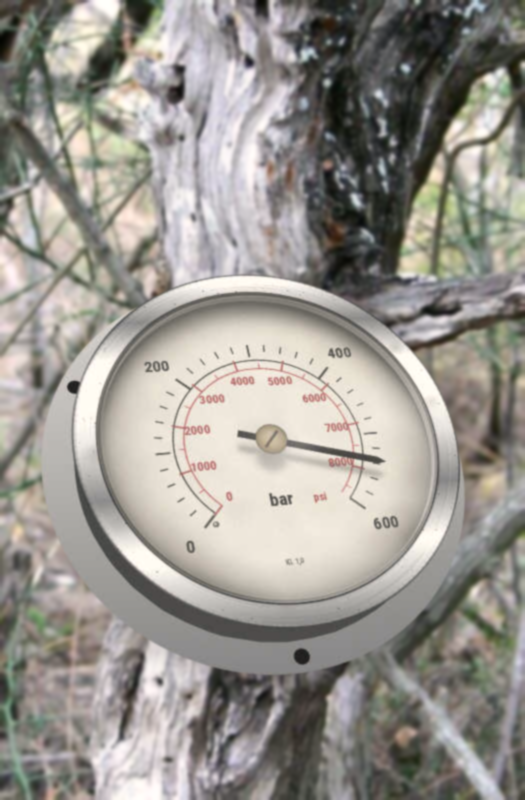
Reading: 540bar
